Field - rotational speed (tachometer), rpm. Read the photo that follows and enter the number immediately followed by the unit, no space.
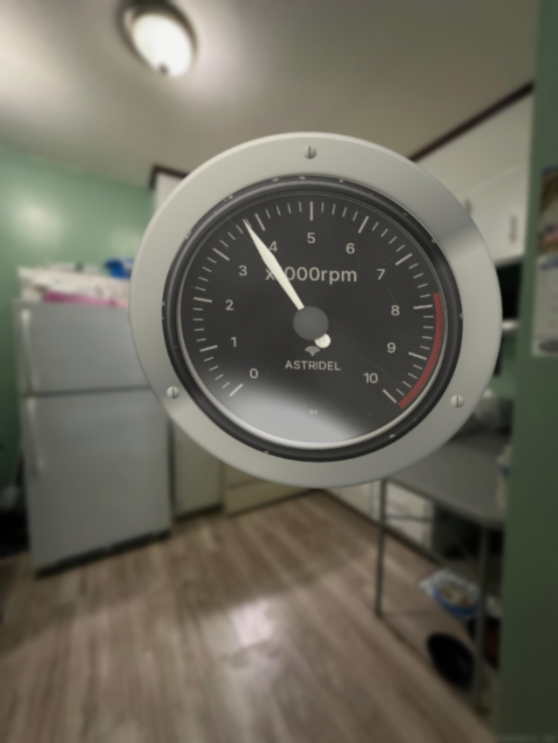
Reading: 3800rpm
